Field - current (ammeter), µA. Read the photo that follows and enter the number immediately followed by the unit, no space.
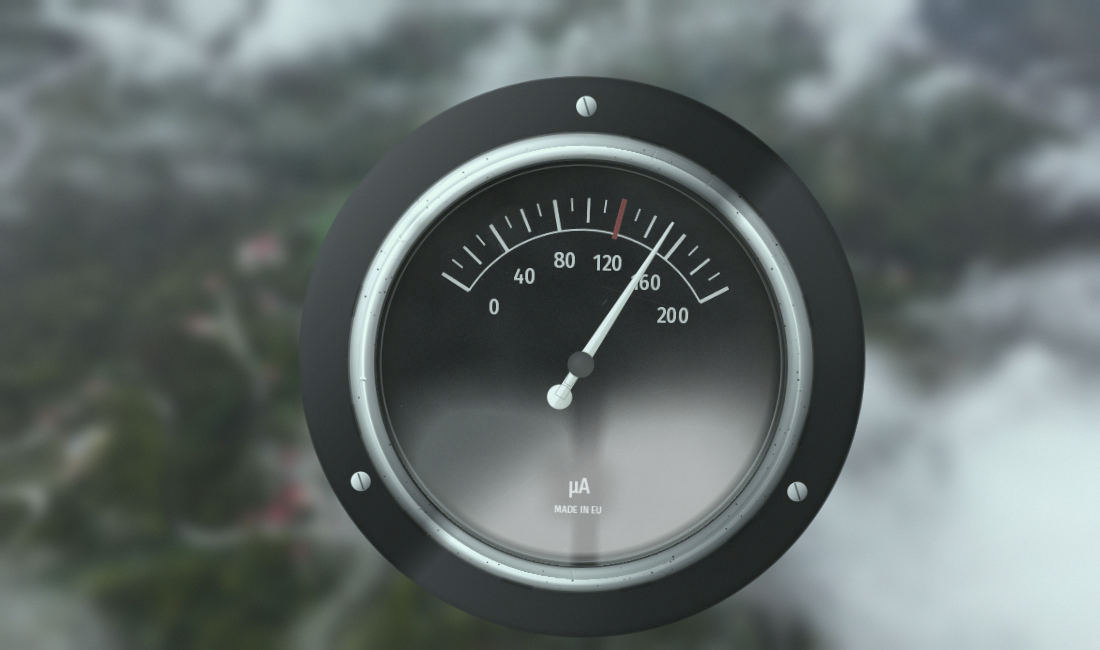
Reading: 150µA
